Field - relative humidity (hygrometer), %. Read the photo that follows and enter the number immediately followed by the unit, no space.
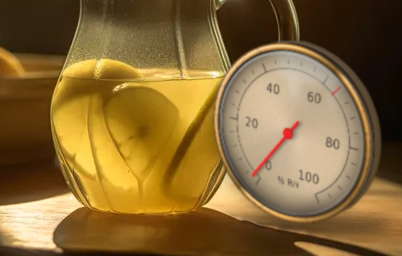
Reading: 2%
